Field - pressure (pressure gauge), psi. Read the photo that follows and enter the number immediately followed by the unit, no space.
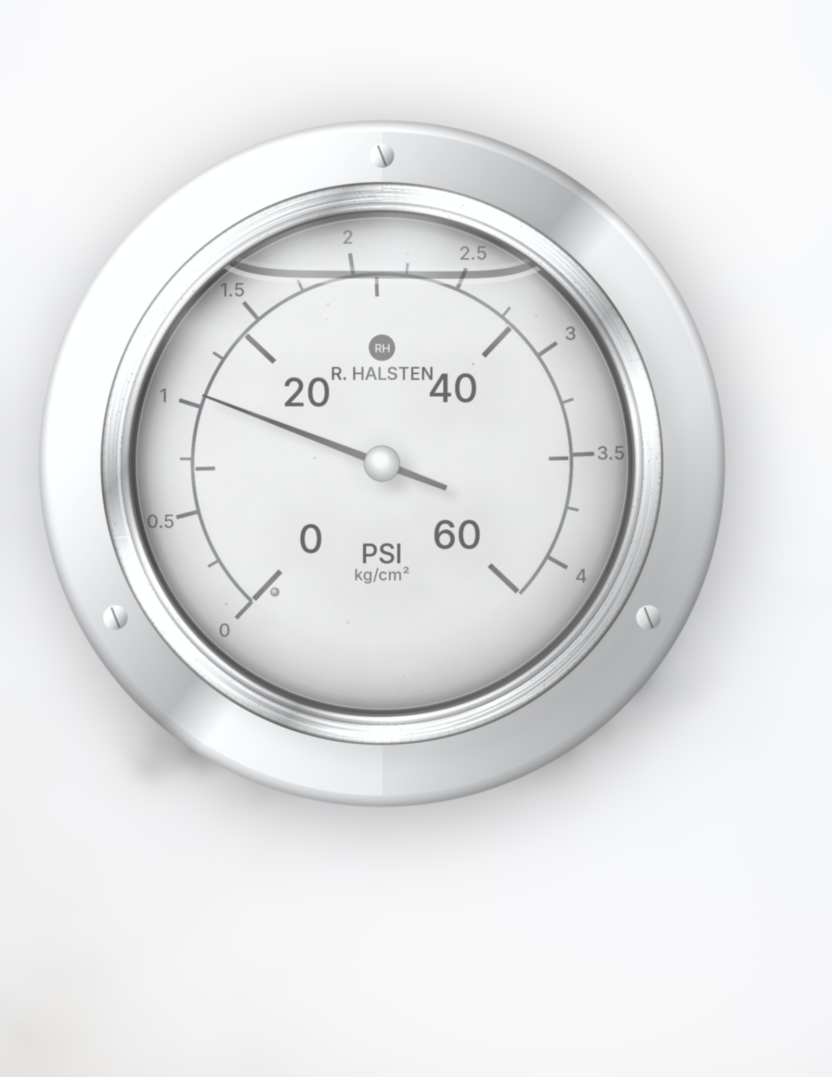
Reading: 15psi
